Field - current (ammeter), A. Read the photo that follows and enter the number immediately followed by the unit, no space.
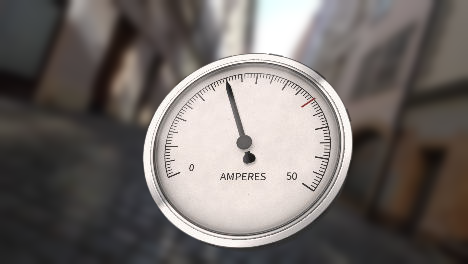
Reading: 20A
